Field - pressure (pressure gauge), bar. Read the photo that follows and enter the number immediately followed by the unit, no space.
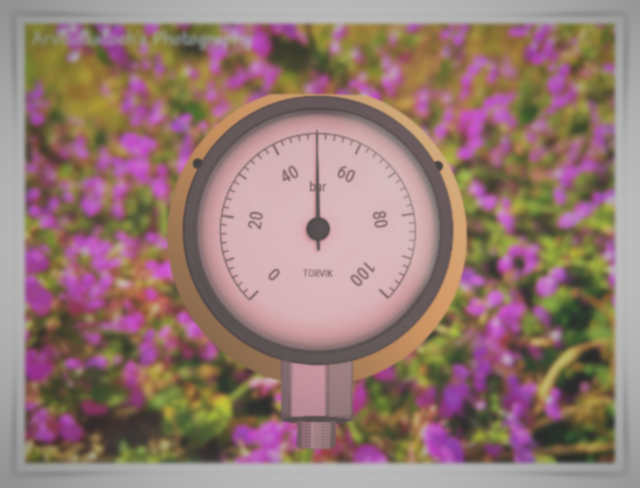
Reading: 50bar
